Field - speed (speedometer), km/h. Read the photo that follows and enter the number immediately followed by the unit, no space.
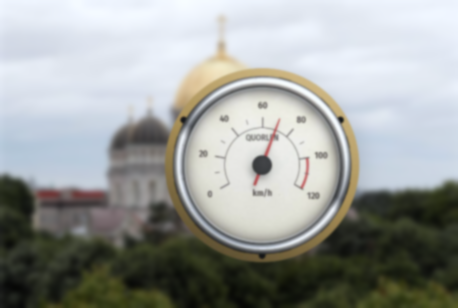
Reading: 70km/h
